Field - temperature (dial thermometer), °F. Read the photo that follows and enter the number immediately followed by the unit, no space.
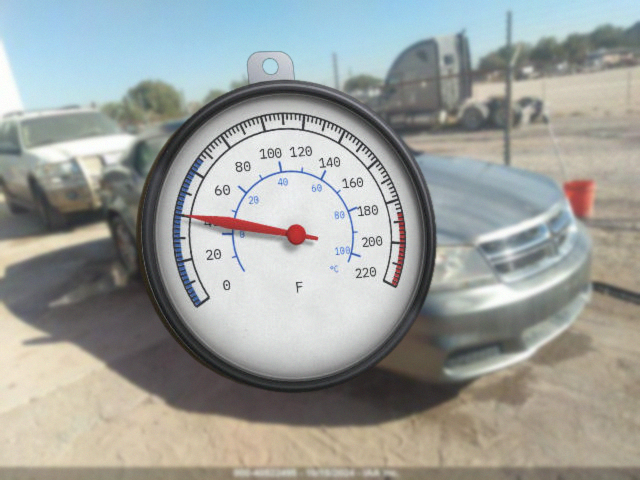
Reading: 40°F
